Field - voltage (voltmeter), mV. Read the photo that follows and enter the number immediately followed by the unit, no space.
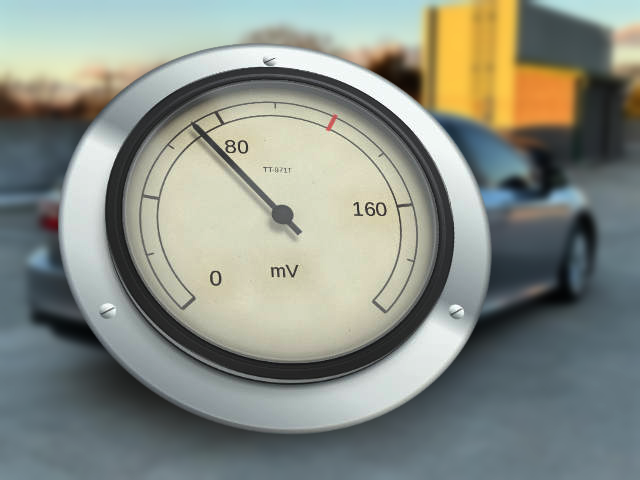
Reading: 70mV
